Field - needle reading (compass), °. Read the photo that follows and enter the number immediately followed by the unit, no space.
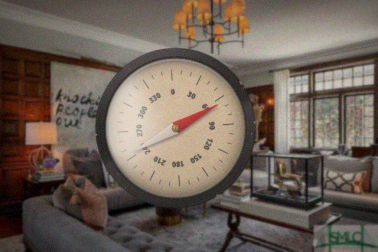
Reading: 65°
